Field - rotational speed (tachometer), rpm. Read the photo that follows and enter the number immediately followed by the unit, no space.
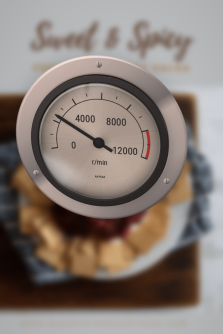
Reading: 2500rpm
